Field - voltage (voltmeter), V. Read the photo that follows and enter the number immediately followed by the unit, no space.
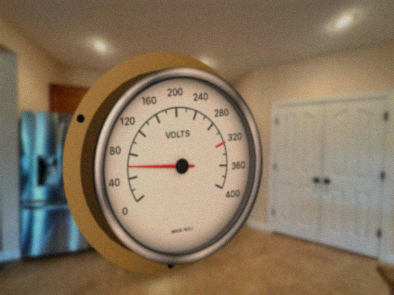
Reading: 60V
